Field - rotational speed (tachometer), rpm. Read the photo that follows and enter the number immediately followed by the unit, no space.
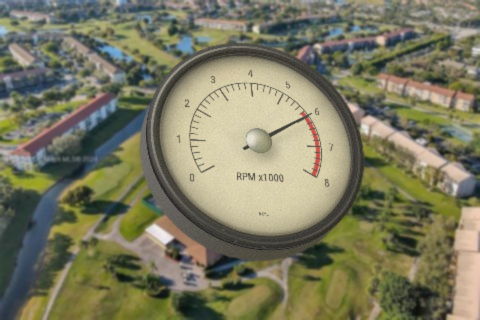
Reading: 6000rpm
